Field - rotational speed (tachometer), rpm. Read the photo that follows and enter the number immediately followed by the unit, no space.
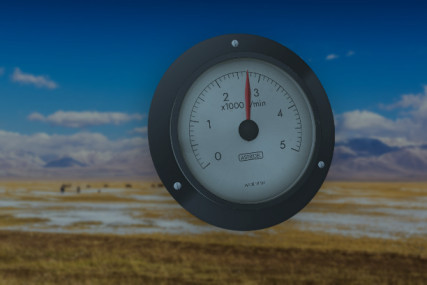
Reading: 2700rpm
